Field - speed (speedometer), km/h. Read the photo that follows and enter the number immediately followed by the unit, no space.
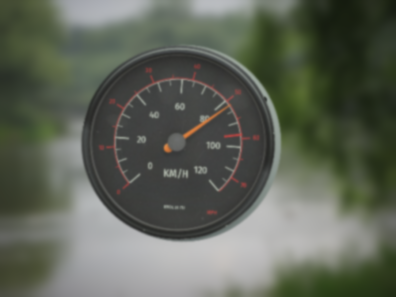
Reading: 82.5km/h
